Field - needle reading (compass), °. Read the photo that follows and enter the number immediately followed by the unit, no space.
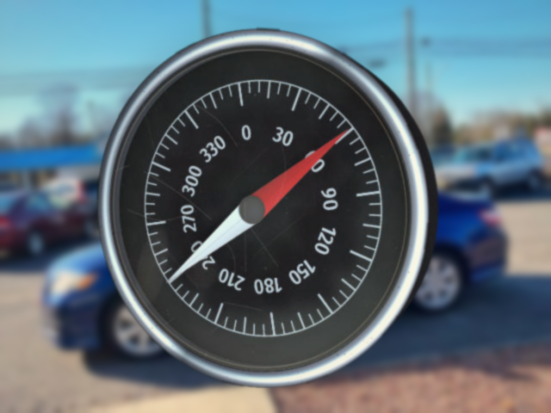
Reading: 60°
